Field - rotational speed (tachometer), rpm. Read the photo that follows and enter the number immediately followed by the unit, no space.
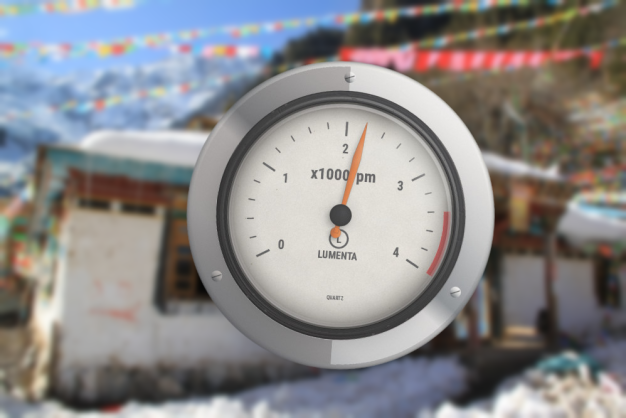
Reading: 2200rpm
